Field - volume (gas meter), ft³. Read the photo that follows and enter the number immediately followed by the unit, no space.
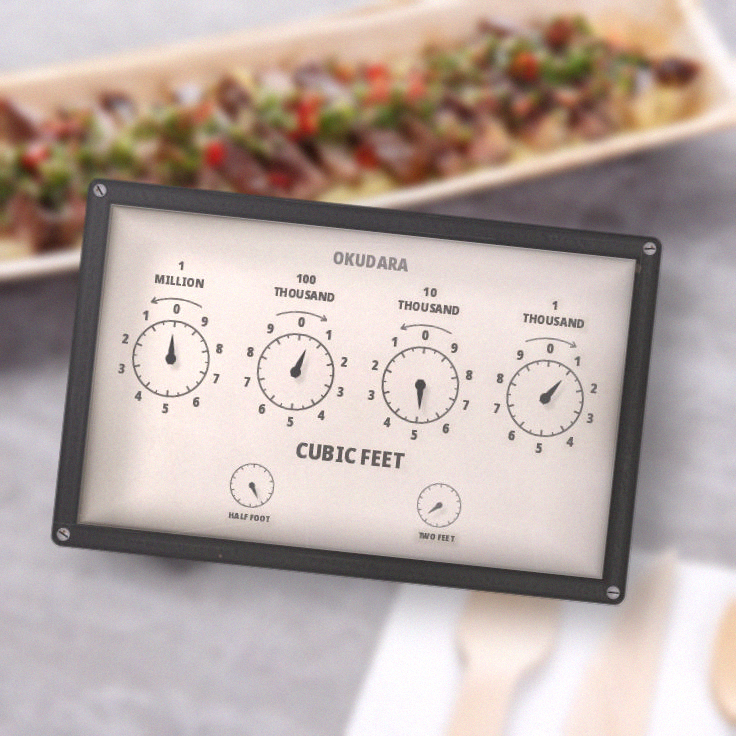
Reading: 5100ft³
